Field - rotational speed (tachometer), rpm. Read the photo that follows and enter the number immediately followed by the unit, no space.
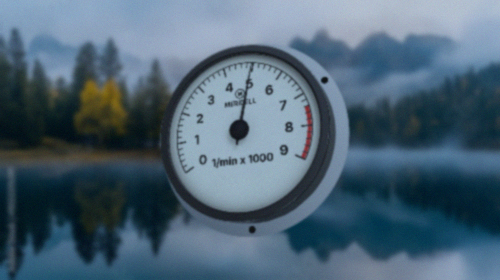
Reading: 5000rpm
